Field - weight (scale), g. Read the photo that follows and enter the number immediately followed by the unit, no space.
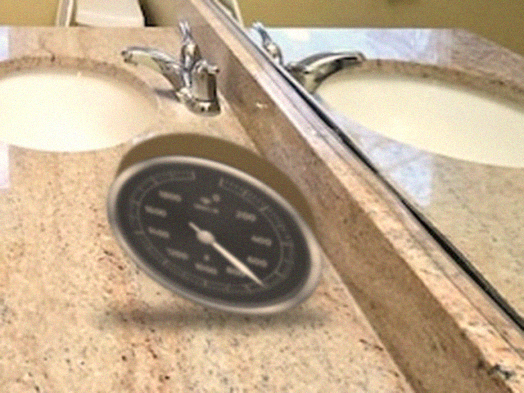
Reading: 700g
